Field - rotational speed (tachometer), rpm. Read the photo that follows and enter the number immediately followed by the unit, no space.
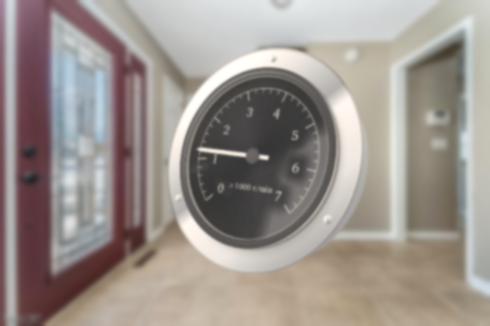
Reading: 1200rpm
